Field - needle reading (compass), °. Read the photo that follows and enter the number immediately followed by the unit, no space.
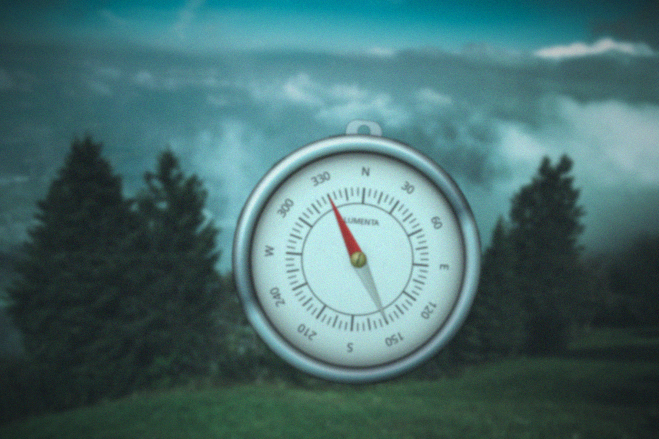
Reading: 330°
